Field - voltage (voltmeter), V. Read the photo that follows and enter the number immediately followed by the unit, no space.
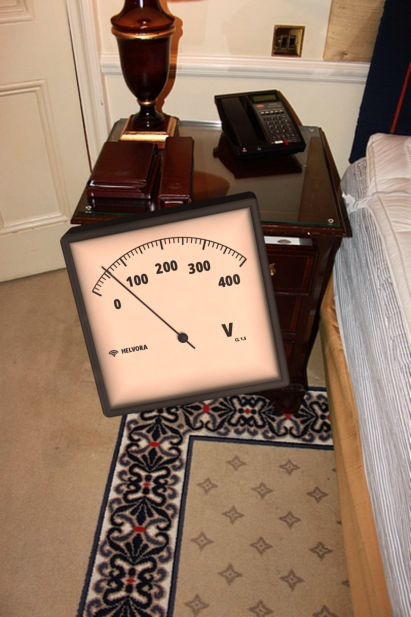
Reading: 60V
